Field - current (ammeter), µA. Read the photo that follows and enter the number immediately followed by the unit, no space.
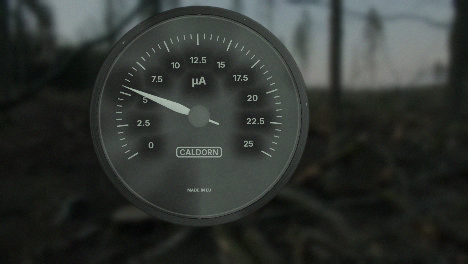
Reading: 5.5µA
